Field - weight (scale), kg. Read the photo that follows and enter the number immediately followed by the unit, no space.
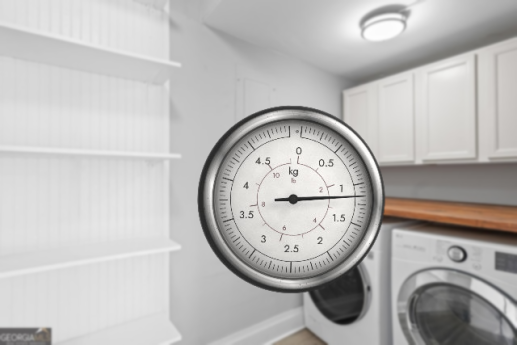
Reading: 1.15kg
